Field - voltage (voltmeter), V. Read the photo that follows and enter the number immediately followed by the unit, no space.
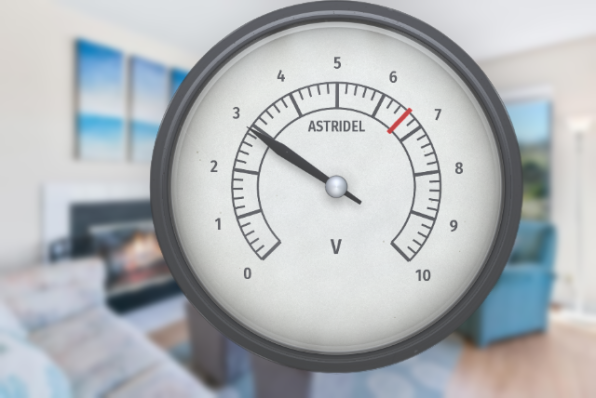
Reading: 2.9V
